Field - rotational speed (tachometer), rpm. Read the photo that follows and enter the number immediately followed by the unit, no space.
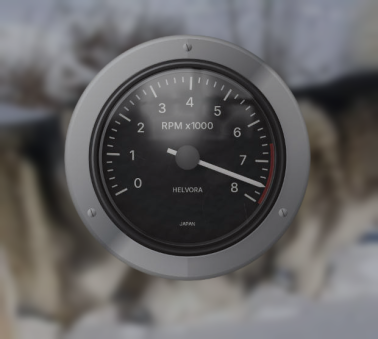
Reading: 7600rpm
